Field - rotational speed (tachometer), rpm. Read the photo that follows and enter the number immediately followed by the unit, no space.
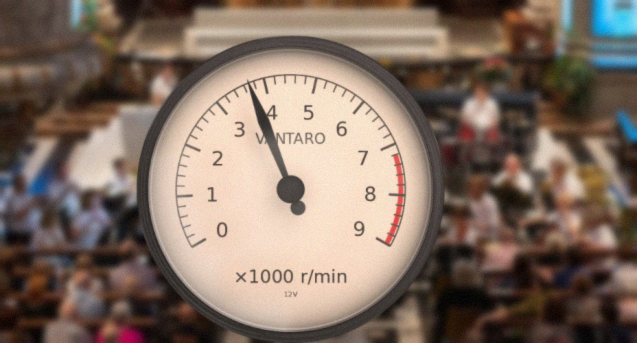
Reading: 3700rpm
